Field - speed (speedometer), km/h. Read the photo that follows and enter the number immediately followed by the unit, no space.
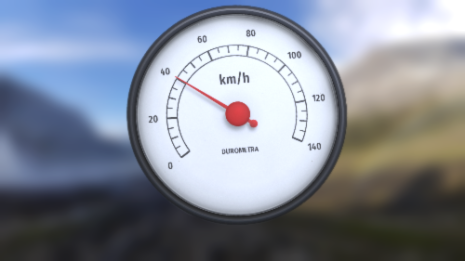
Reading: 40km/h
